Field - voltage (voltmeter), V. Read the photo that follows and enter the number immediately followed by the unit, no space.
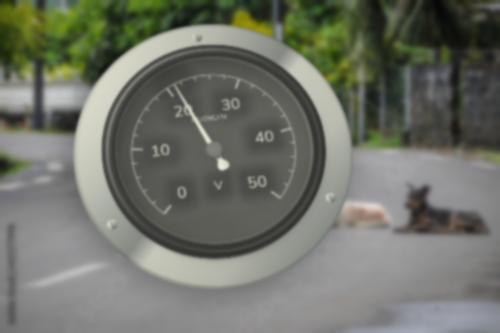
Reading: 21V
